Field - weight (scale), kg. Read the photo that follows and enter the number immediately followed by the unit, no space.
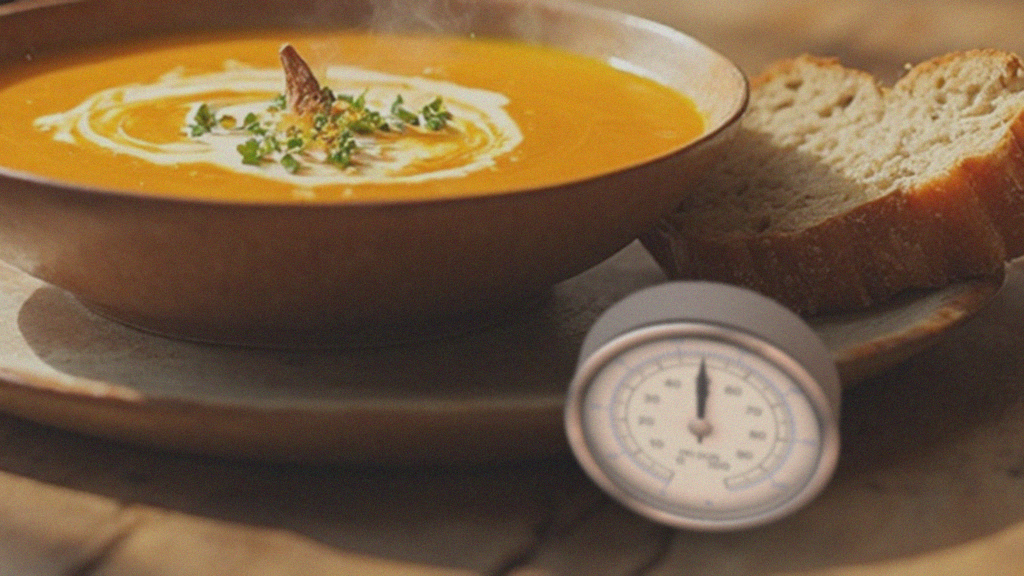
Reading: 50kg
